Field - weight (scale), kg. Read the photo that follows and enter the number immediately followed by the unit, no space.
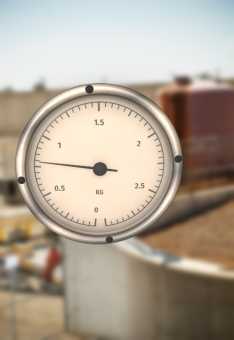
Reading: 0.8kg
